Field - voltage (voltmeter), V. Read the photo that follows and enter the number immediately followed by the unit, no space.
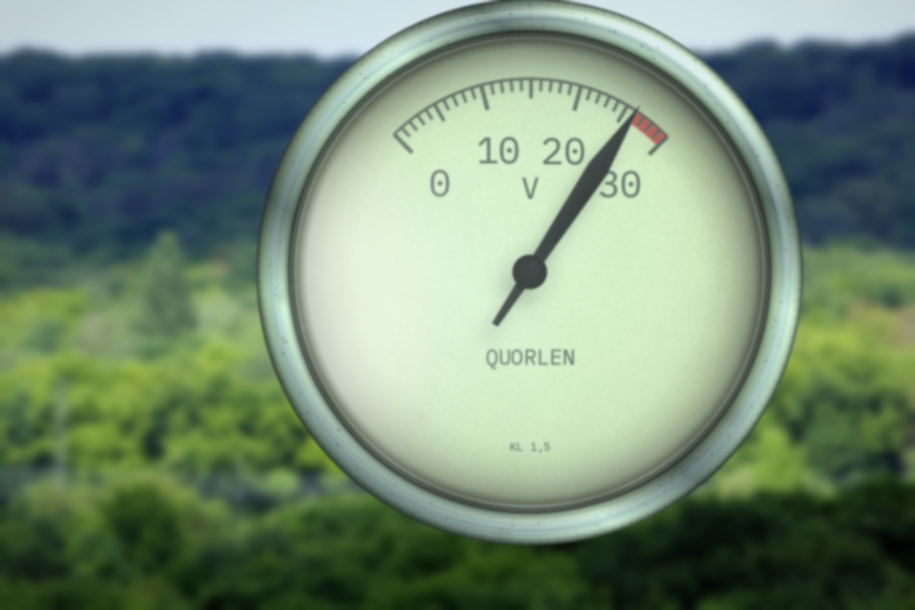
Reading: 26V
